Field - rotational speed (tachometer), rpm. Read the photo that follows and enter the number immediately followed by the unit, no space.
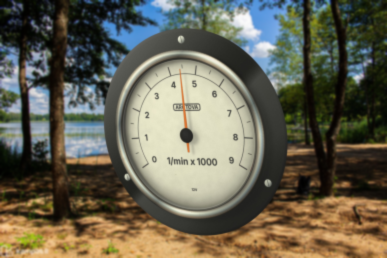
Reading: 4500rpm
